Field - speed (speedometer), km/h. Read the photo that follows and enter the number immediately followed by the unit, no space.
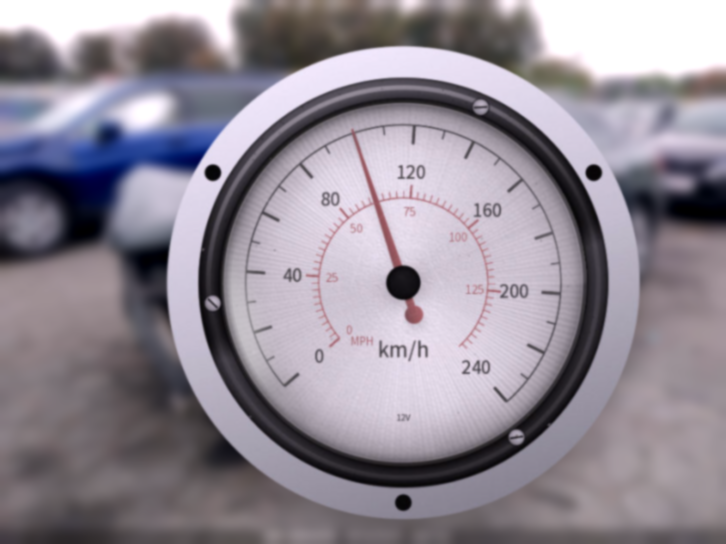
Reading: 100km/h
